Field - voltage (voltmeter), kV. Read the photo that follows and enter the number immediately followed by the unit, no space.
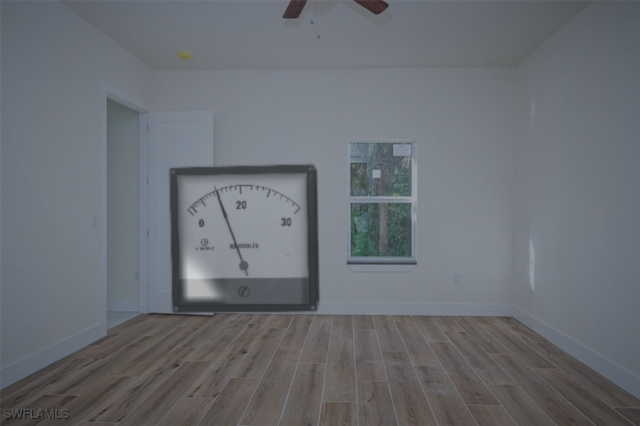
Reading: 15kV
